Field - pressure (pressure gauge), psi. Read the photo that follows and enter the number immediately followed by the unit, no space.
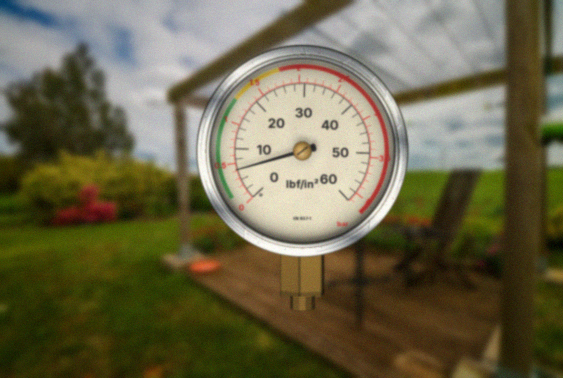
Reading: 6psi
